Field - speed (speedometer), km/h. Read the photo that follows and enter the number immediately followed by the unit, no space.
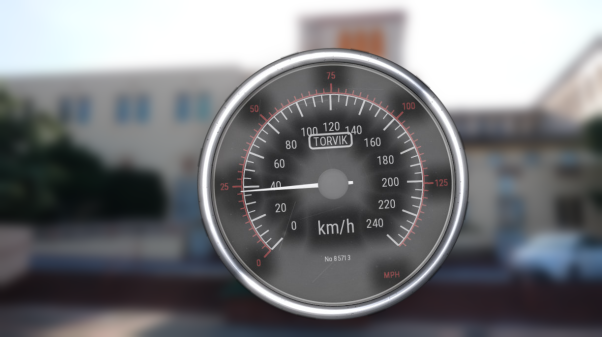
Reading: 37.5km/h
